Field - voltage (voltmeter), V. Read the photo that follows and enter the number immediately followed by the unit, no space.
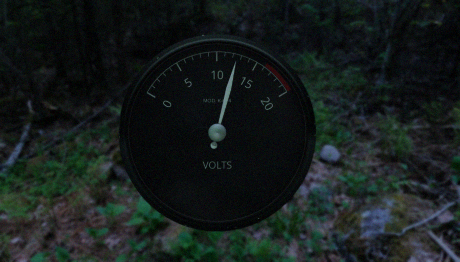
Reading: 12.5V
